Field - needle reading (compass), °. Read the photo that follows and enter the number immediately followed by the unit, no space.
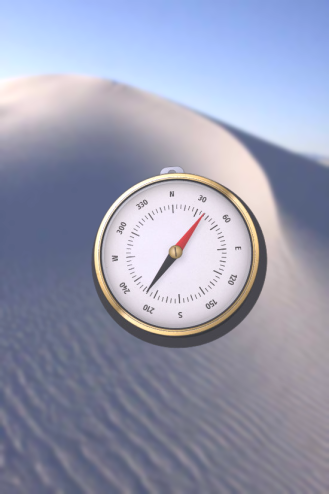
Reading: 40°
